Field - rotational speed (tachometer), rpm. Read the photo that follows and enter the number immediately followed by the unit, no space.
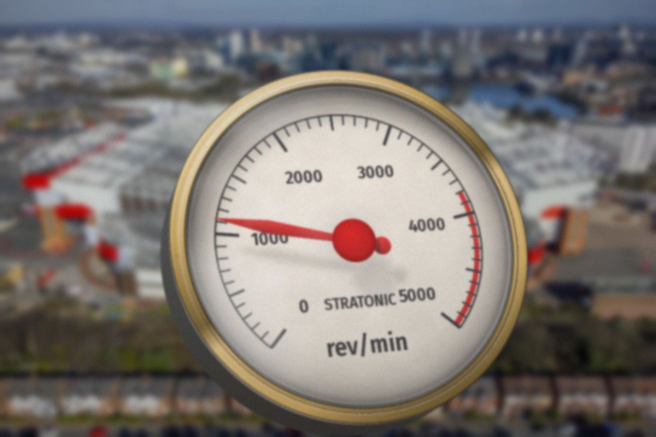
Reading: 1100rpm
